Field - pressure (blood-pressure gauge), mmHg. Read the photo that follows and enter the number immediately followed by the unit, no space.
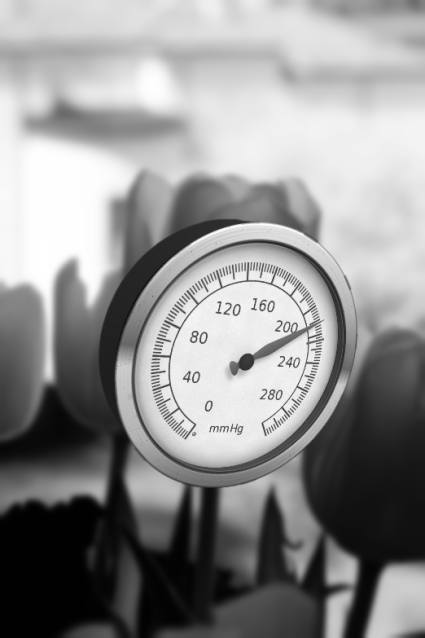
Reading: 210mmHg
